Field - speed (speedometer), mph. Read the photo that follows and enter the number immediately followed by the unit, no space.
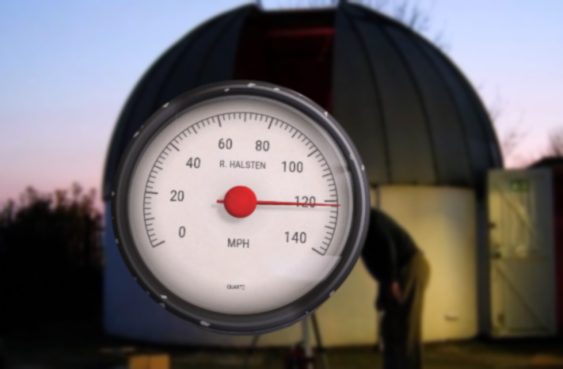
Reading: 122mph
